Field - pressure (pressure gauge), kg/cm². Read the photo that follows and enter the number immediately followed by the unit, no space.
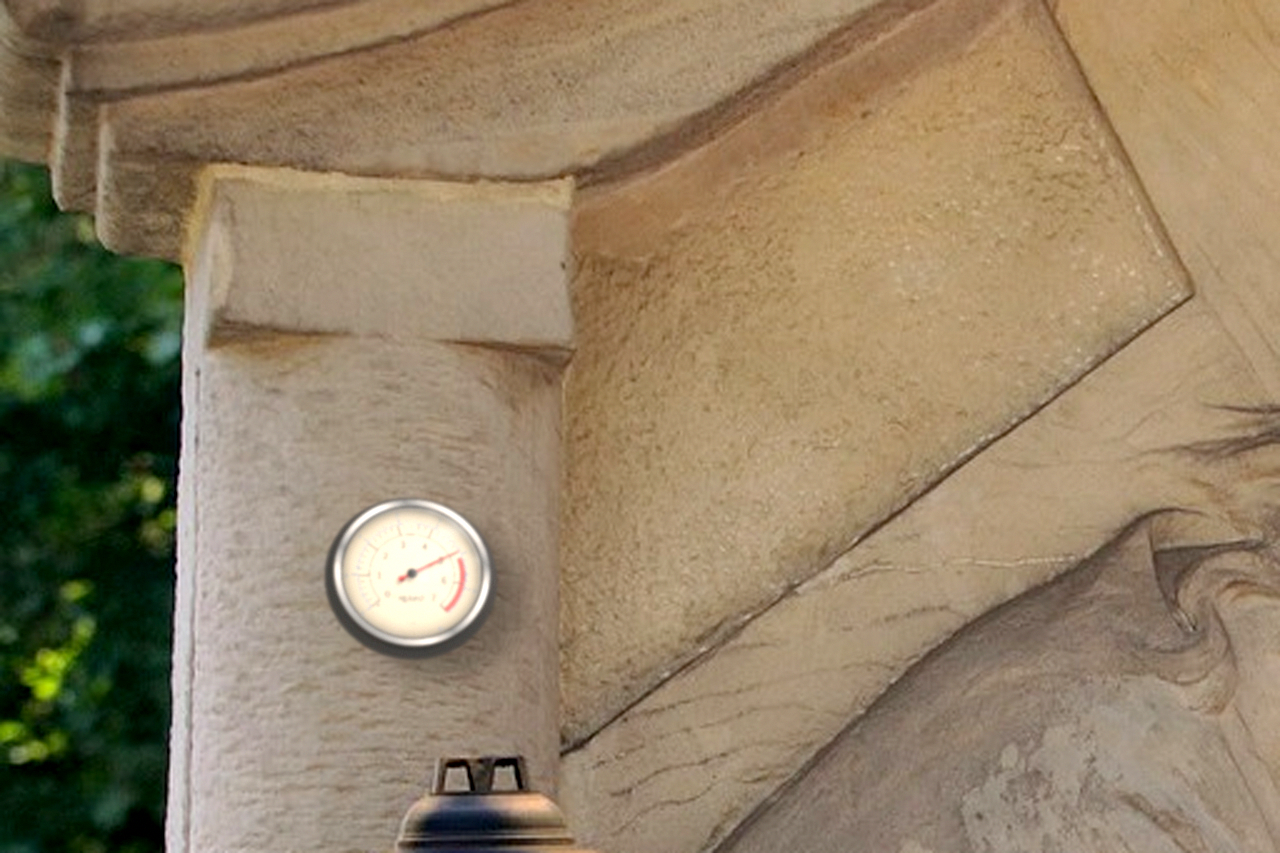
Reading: 5kg/cm²
